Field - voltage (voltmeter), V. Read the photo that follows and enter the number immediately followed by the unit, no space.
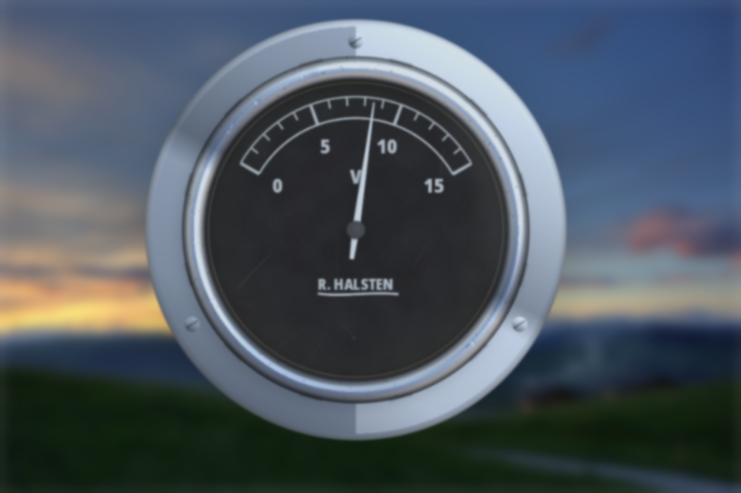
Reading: 8.5V
